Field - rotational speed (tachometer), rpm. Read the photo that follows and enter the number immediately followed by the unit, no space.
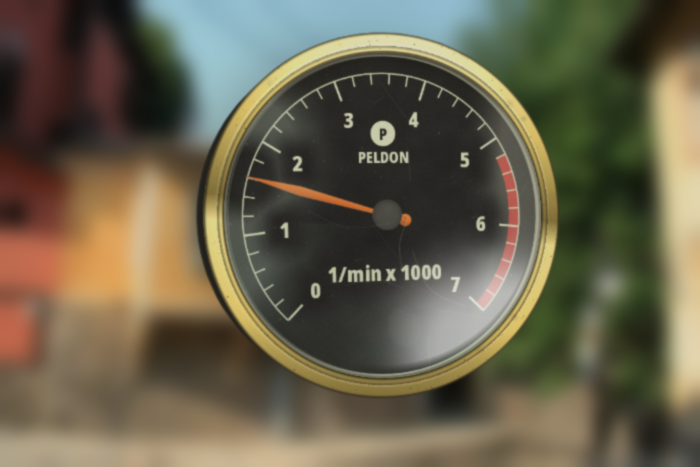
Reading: 1600rpm
